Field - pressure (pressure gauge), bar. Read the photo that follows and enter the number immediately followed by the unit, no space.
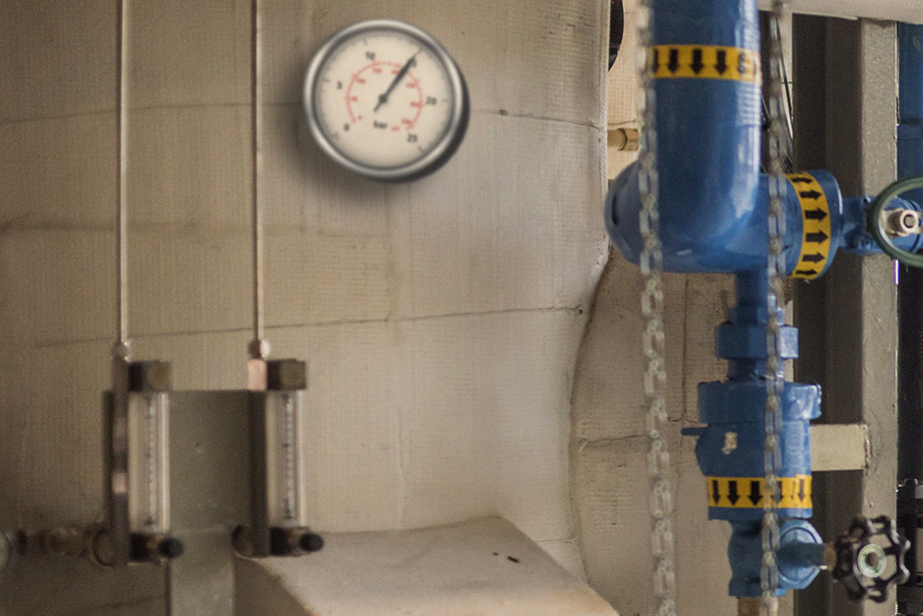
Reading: 15bar
